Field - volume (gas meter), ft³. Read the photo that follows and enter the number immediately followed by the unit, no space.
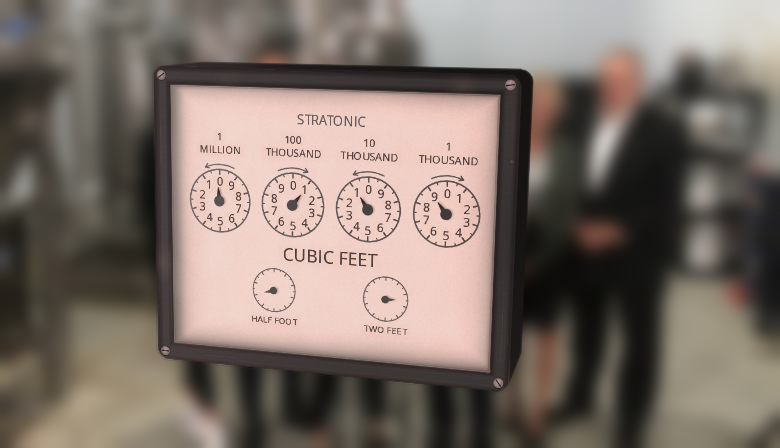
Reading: 10900ft³
